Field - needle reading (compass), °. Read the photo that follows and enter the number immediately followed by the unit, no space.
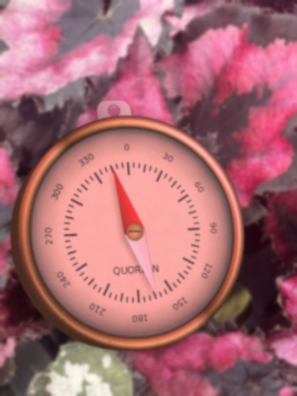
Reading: 345°
